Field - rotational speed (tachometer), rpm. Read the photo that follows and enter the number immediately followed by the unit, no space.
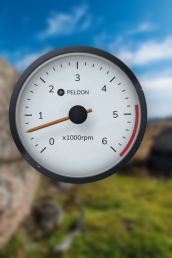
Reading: 600rpm
